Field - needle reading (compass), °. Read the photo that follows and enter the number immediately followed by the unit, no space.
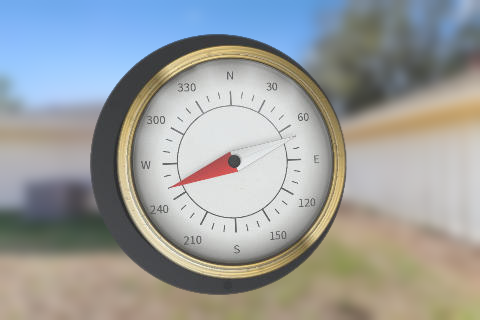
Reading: 250°
